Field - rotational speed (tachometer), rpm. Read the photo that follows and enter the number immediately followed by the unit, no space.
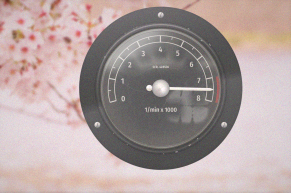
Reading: 7500rpm
